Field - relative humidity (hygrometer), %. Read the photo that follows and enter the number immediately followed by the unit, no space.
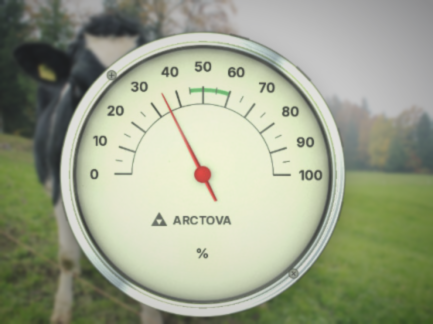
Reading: 35%
